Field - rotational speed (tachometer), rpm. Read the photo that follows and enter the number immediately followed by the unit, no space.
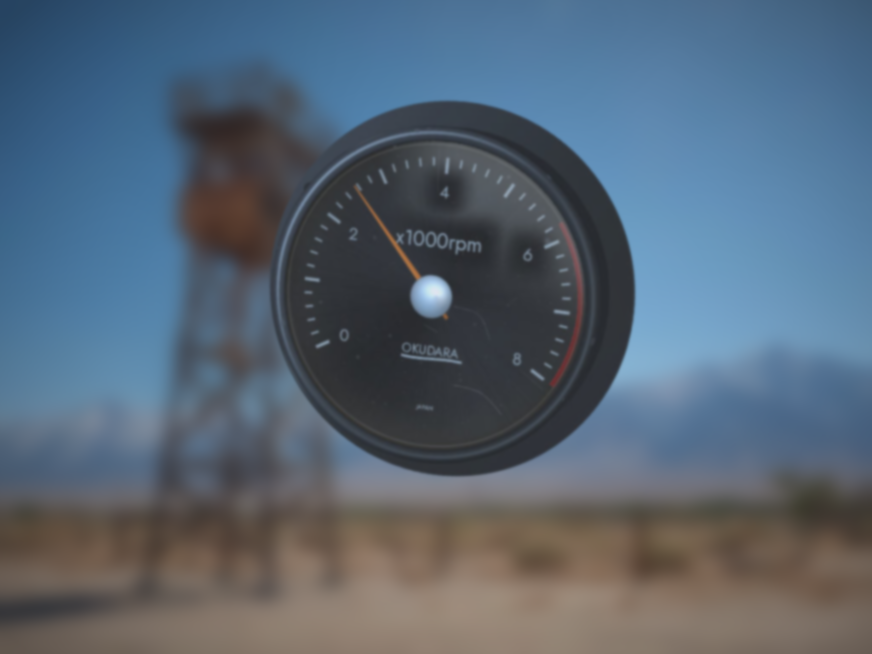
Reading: 2600rpm
